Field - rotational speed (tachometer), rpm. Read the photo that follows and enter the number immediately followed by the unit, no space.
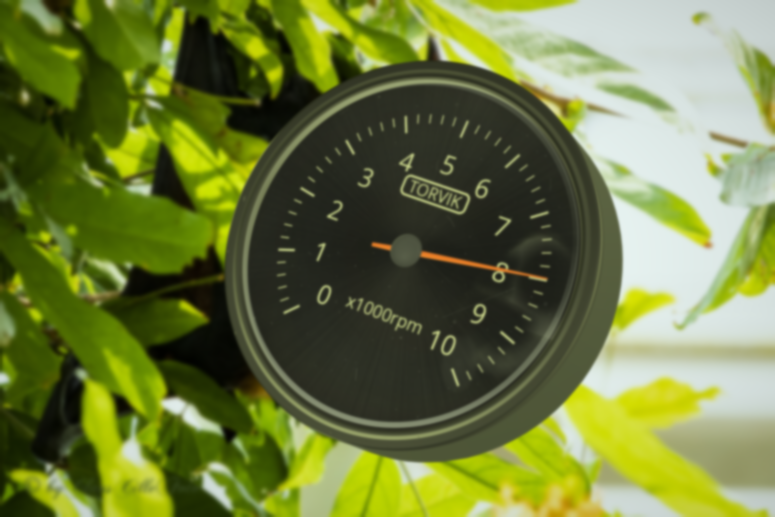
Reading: 8000rpm
